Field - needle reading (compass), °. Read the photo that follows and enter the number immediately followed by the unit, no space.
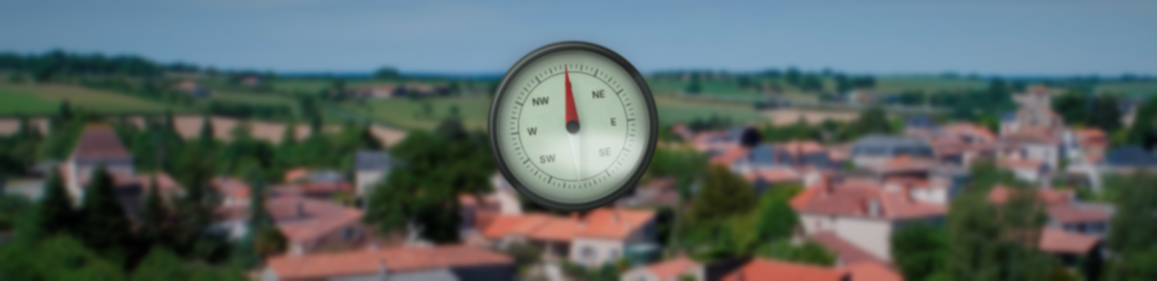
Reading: 0°
